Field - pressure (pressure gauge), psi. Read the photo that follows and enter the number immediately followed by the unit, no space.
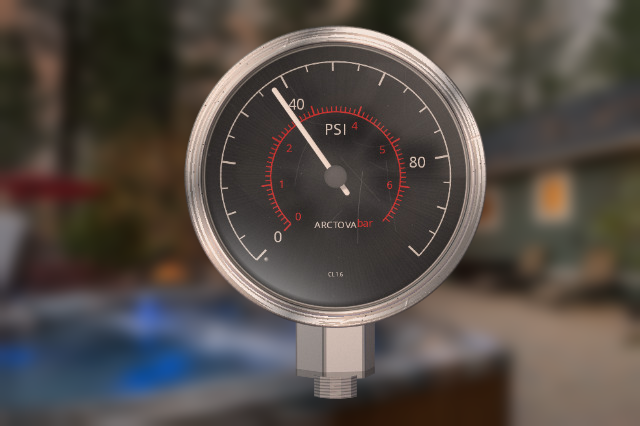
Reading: 37.5psi
